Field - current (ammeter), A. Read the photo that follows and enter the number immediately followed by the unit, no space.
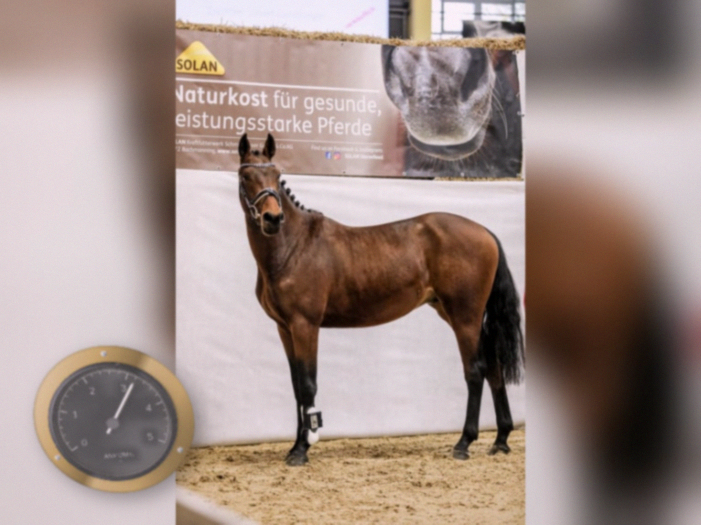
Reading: 3.2A
